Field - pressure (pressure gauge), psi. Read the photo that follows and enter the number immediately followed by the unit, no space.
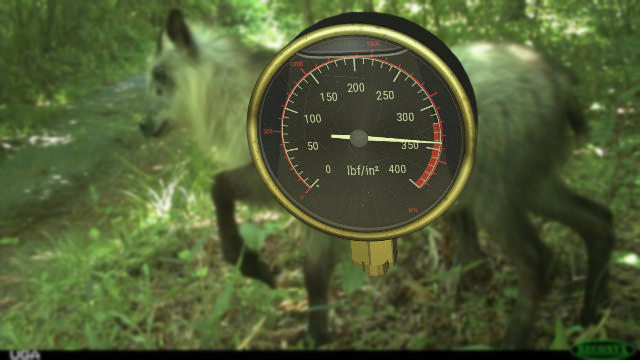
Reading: 340psi
